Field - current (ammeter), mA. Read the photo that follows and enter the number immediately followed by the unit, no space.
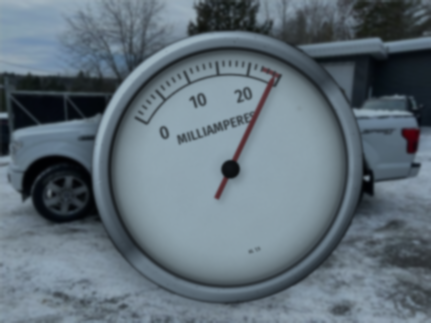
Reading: 24mA
